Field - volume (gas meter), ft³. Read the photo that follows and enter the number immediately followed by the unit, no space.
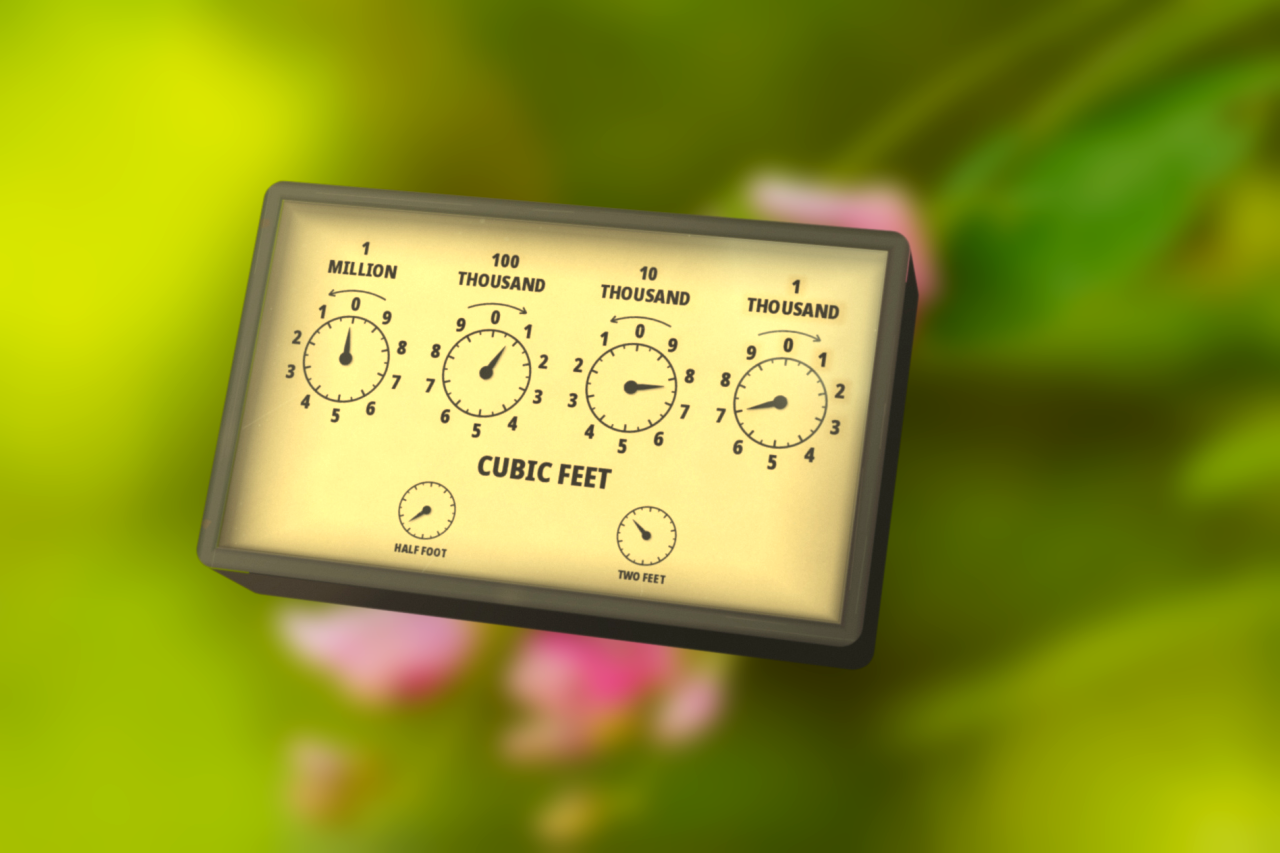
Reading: 7700ft³
